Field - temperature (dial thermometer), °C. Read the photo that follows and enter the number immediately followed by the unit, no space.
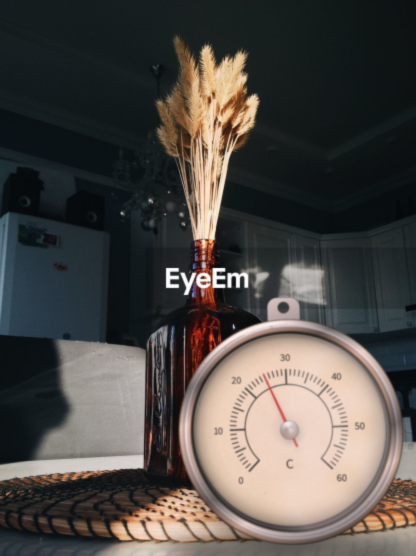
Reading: 25°C
